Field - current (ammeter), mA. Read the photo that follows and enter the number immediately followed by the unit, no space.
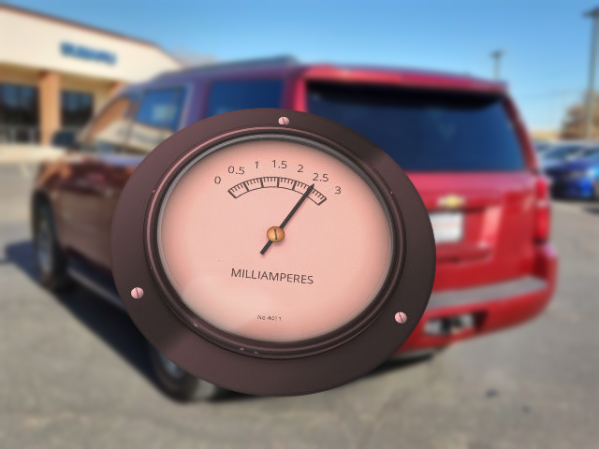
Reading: 2.5mA
